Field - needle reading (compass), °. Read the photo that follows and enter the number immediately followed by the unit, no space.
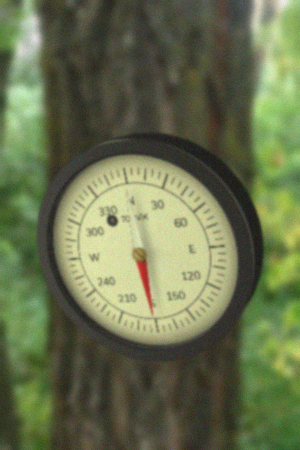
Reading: 180°
